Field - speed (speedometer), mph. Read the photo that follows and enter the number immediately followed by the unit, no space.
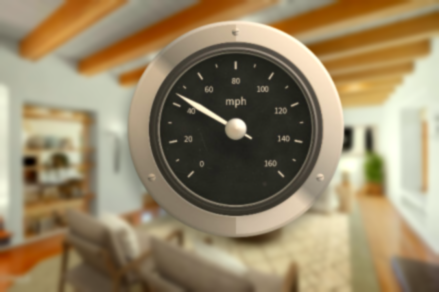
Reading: 45mph
